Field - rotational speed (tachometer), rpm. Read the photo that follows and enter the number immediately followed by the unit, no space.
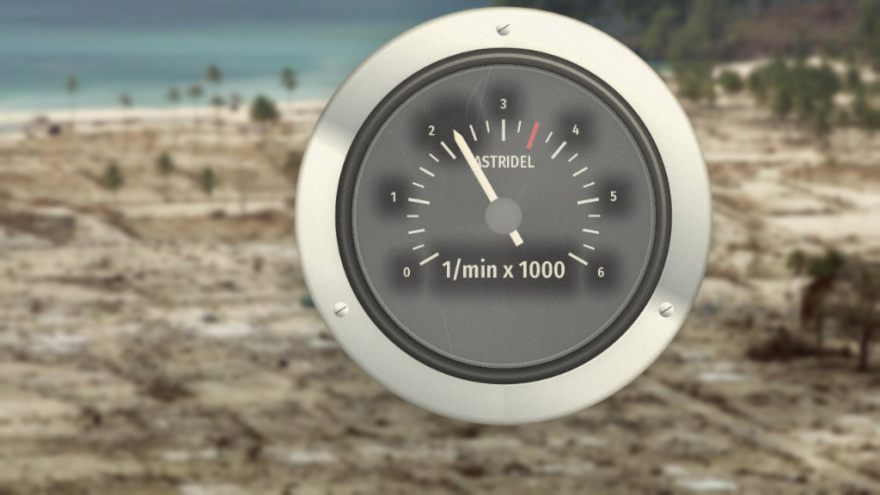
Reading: 2250rpm
